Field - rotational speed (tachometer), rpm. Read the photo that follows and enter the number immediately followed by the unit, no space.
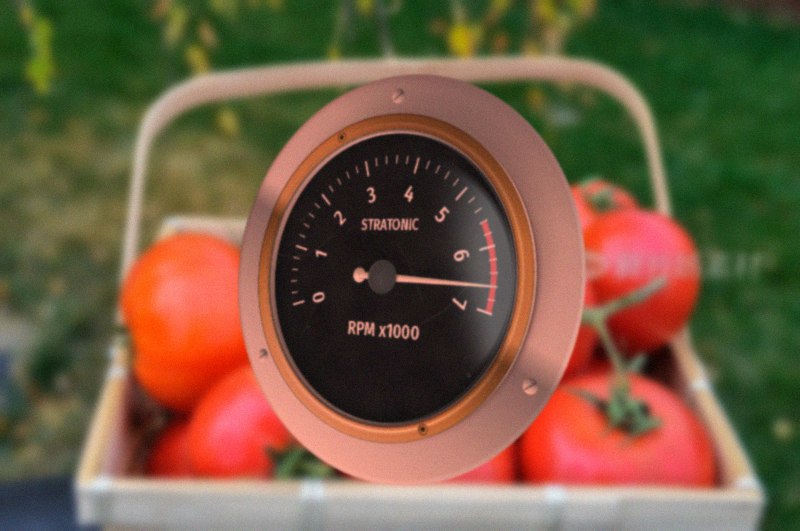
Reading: 6600rpm
